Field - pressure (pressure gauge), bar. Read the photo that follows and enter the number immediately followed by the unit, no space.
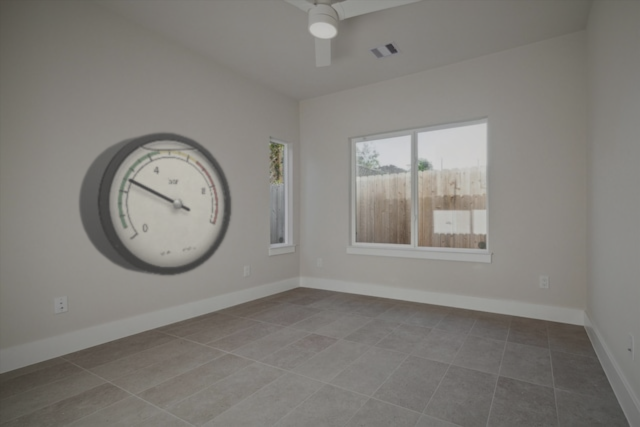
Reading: 2.5bar
